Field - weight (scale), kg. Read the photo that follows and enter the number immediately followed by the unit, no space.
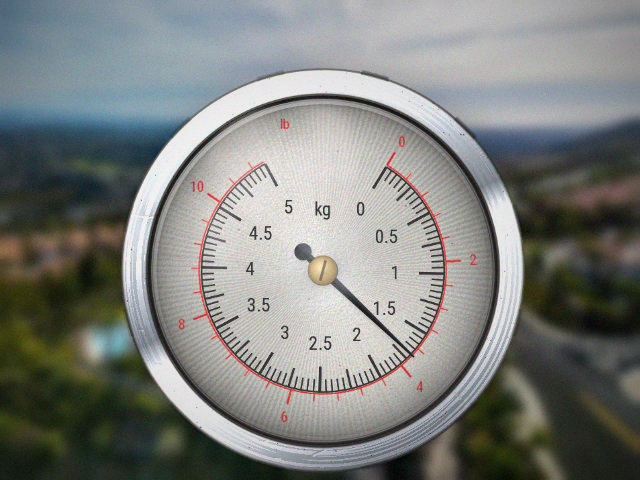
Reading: 1.7kg
